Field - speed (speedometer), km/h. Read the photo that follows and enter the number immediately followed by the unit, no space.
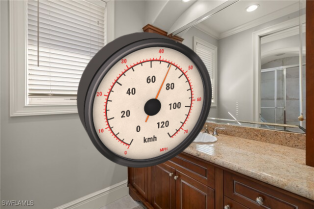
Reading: 70km/h
